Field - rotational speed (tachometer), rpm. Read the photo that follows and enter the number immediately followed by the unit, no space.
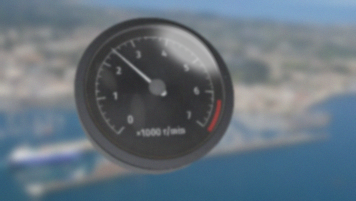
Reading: 2400rpm
